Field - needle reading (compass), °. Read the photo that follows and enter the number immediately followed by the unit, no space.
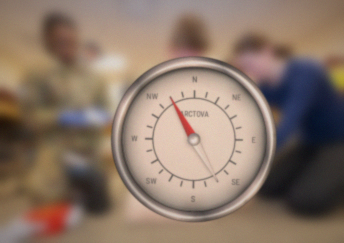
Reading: 330°
